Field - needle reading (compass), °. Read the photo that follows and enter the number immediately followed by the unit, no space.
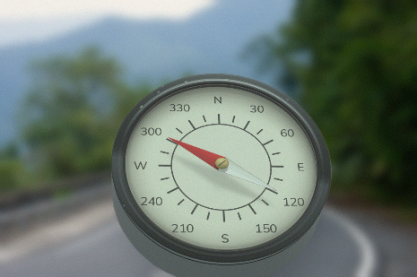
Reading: 300°
